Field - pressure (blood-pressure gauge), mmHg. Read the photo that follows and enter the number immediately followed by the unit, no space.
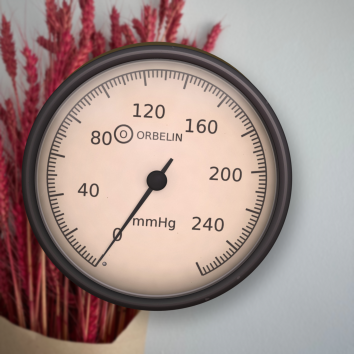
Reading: 0mmHg
